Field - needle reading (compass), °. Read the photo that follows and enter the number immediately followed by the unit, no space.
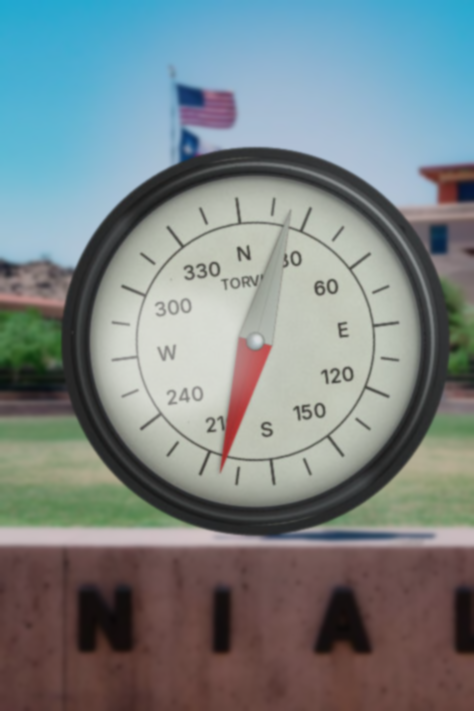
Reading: 202.5°
